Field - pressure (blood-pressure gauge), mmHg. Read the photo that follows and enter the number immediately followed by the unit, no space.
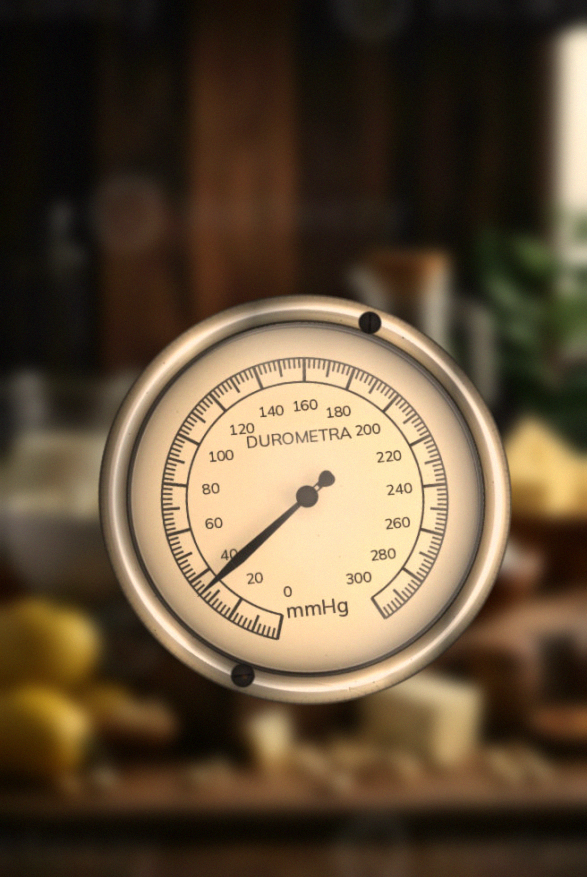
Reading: 34mmHg
